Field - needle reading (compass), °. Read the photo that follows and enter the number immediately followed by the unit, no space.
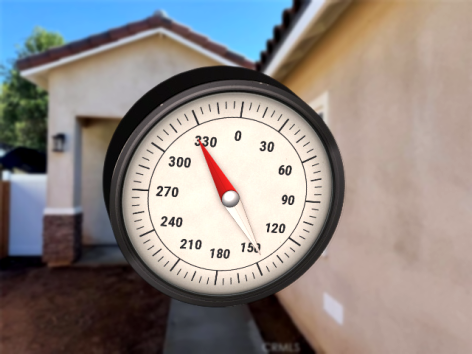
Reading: 325°
